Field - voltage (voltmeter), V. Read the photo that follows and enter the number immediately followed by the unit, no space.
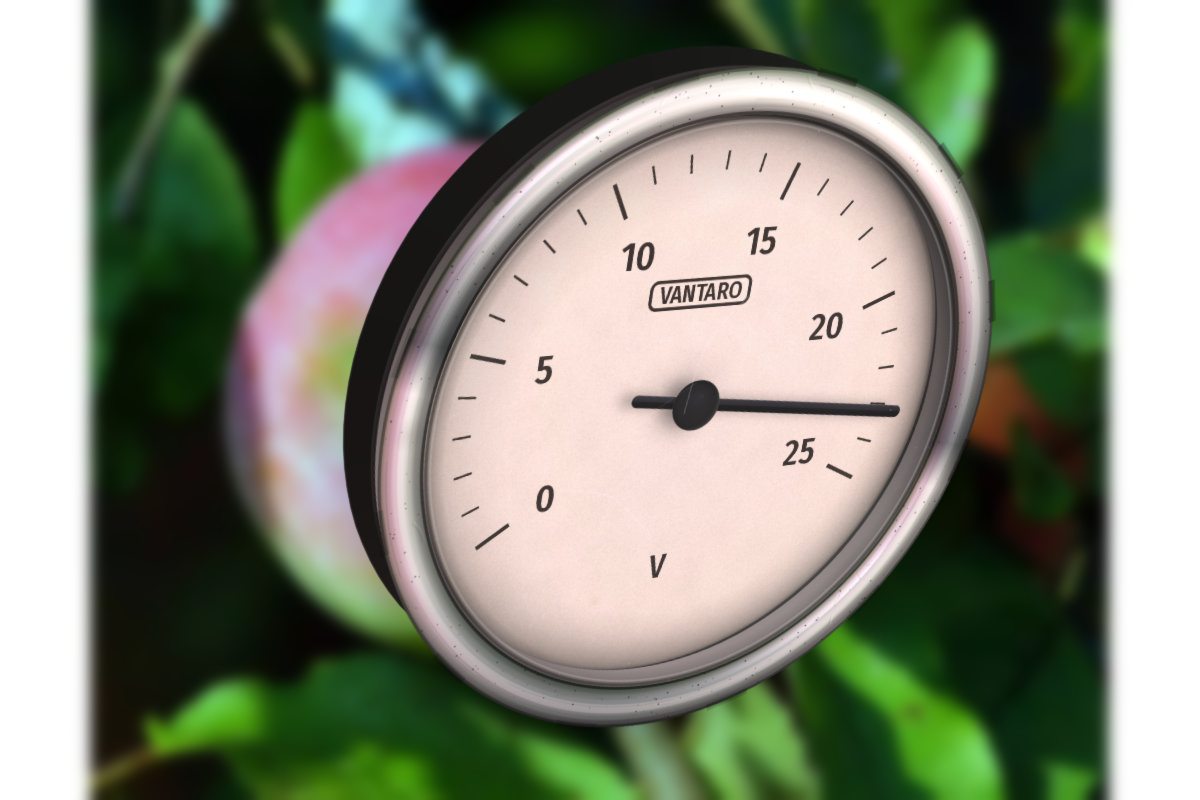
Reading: 23V
